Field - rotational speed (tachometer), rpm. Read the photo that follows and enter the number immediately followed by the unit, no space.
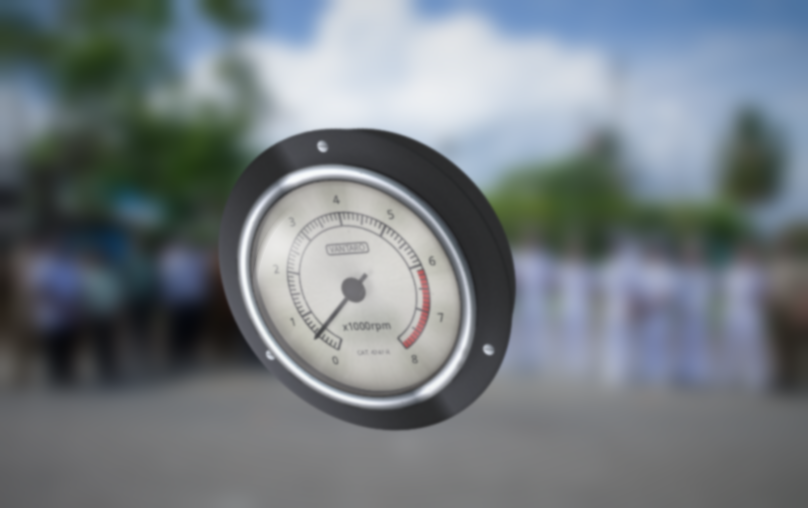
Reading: 500rpm
